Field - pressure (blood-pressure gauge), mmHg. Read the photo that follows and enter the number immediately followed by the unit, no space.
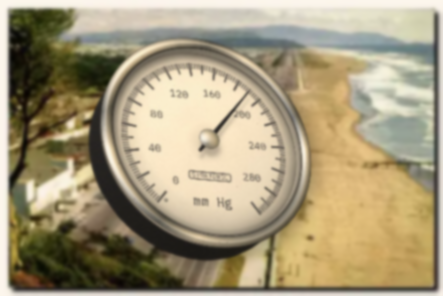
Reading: 190mmHg
